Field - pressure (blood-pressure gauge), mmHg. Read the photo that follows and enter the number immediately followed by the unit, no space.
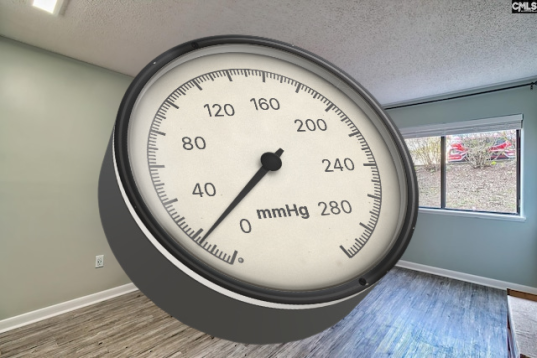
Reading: 16mmHg
